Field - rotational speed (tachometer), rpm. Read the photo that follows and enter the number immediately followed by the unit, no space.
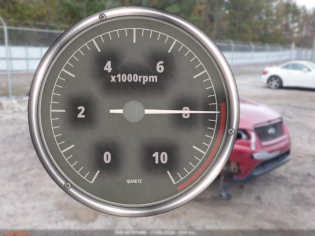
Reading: 8000rpm
